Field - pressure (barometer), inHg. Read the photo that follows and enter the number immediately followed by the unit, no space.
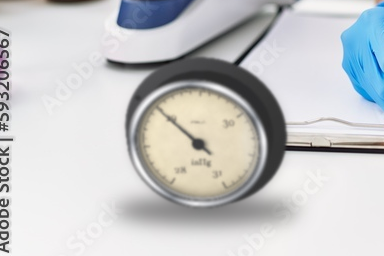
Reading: 29inHg
